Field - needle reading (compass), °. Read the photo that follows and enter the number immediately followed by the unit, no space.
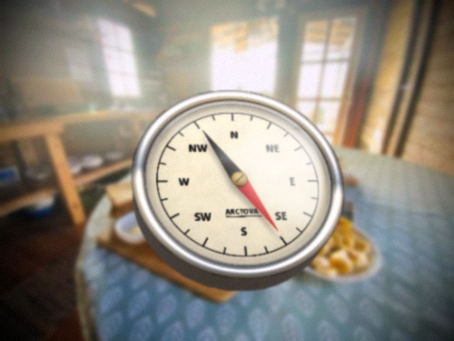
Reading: 150°
